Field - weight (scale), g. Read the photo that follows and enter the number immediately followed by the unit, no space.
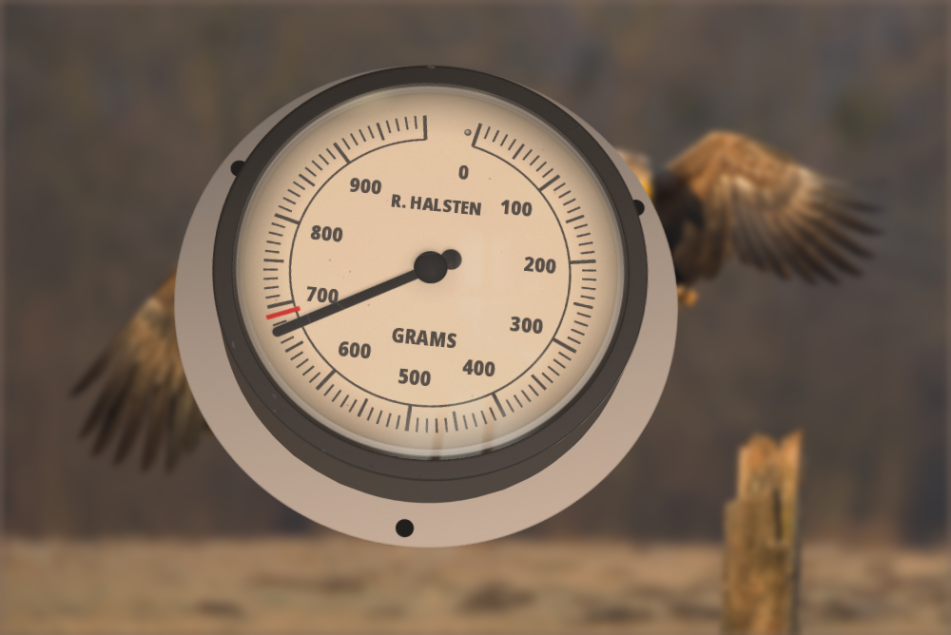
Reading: 670g
